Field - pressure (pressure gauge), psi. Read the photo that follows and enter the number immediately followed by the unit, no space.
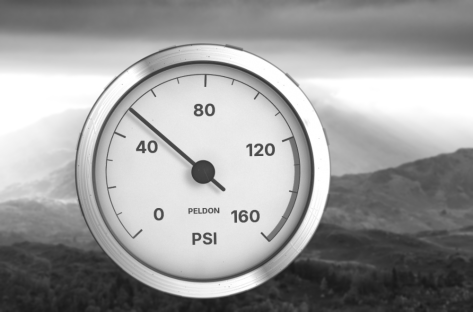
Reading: 50psi
